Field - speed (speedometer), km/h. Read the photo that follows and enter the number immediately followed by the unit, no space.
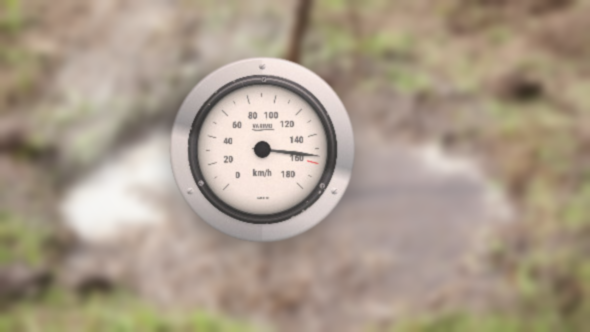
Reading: 155km/h
